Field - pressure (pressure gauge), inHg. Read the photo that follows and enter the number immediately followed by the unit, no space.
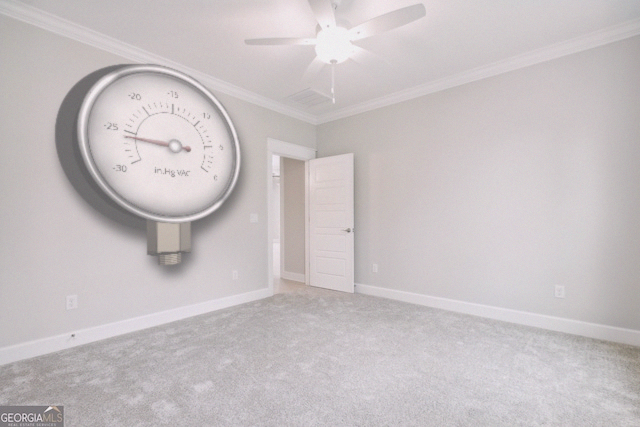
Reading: -26inHg
